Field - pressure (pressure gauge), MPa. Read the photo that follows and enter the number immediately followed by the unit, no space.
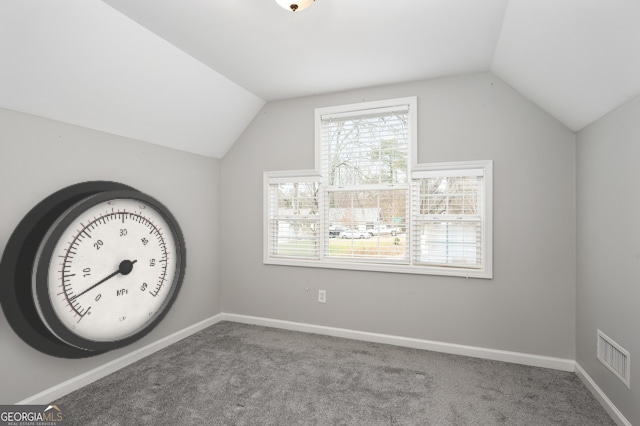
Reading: 5MPa
